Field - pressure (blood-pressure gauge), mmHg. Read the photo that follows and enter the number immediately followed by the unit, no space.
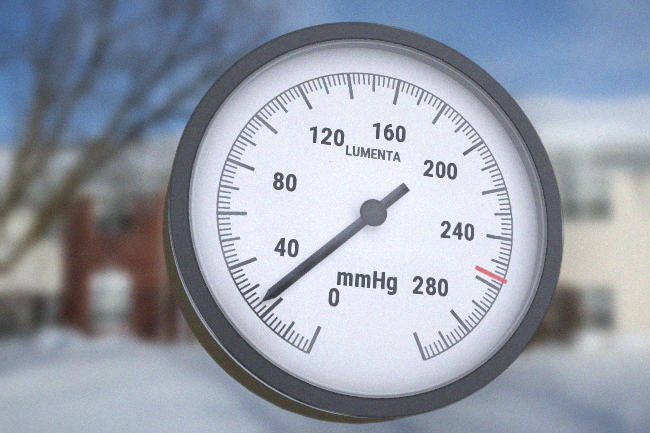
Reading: 24mmHg
